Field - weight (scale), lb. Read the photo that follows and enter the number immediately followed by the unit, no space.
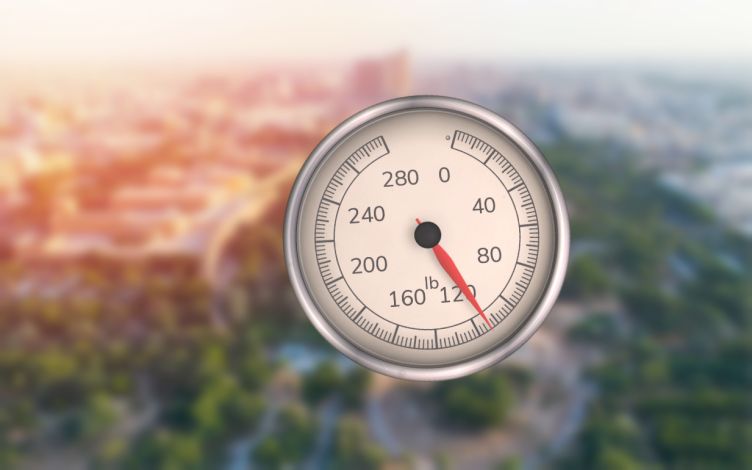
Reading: 114lb
